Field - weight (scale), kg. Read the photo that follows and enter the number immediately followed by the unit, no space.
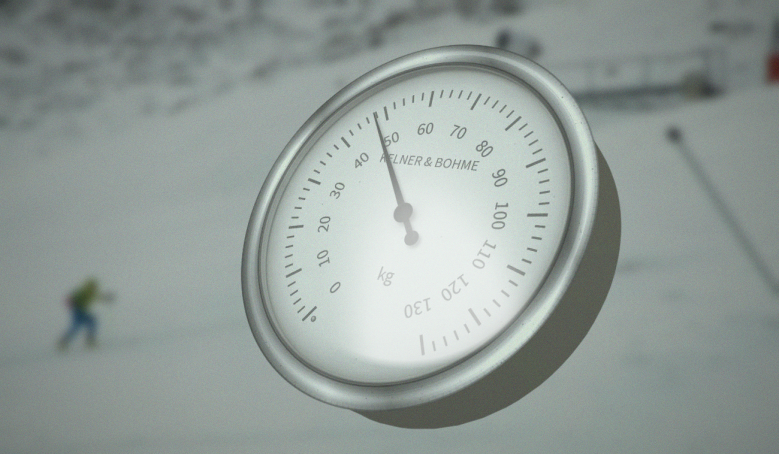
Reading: 48kg
